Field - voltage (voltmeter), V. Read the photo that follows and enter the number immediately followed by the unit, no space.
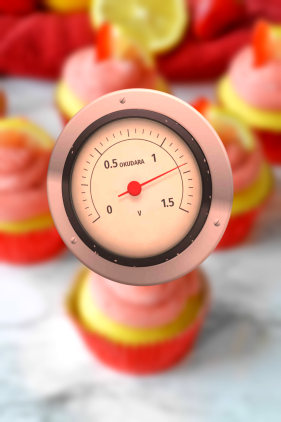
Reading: 1.2V
